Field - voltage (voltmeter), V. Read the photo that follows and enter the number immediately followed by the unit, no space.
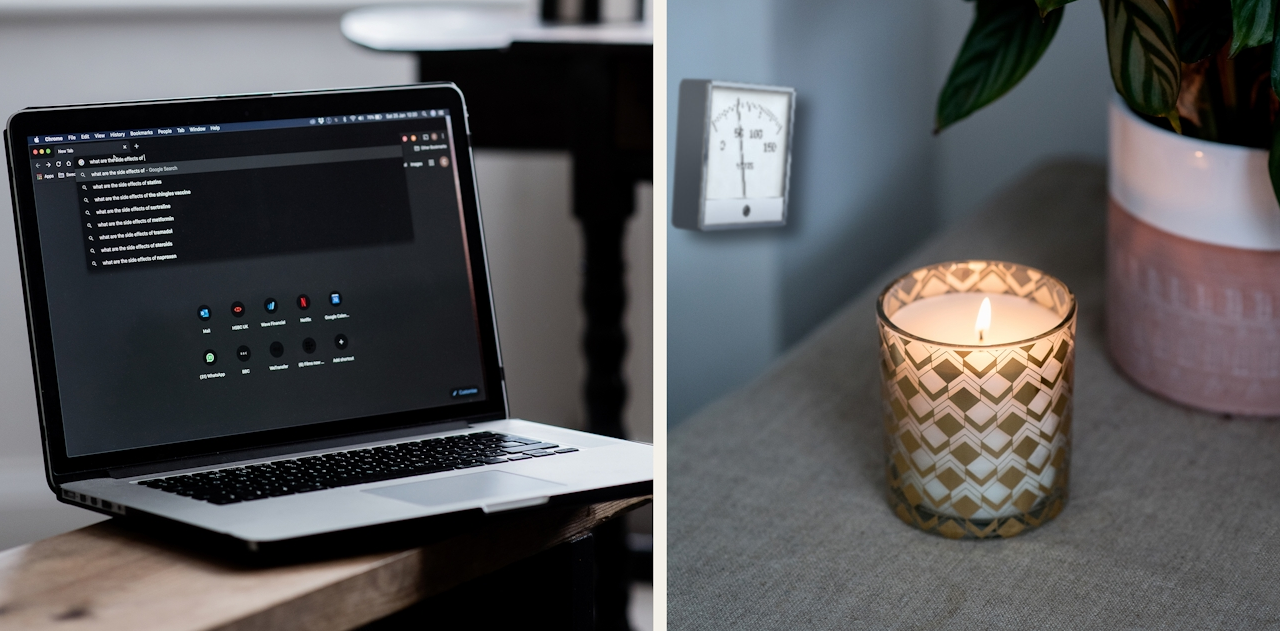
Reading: 50V
